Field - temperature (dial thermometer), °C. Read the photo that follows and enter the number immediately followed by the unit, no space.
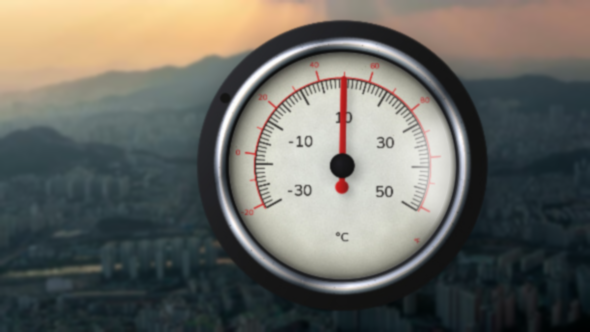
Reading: 10°C
